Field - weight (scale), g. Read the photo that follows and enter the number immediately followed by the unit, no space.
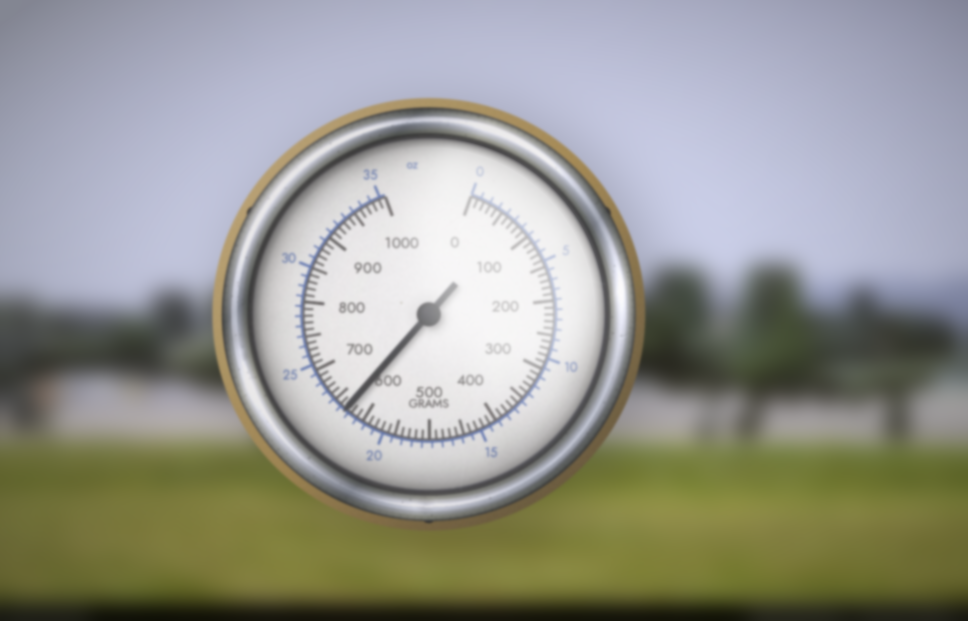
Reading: 630g
